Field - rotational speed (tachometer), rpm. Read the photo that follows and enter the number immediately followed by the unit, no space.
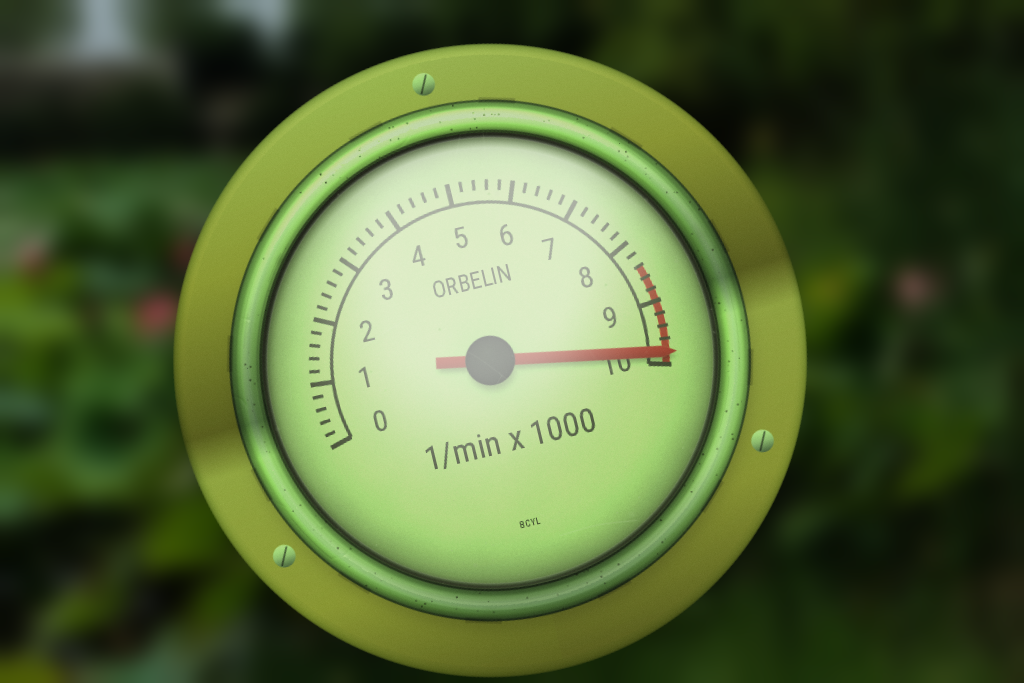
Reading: 9800rpm
